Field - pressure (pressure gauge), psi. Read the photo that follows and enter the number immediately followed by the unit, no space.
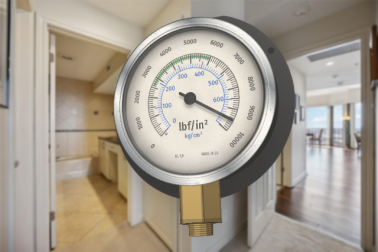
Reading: 9500psi
